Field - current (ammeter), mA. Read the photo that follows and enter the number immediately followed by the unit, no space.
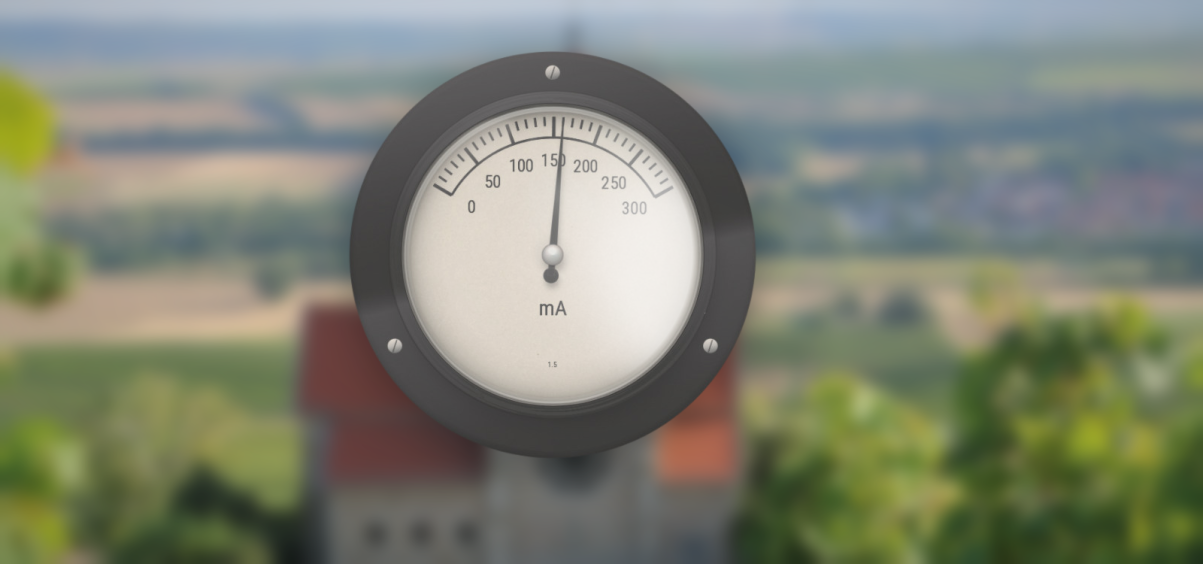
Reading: 160mA
